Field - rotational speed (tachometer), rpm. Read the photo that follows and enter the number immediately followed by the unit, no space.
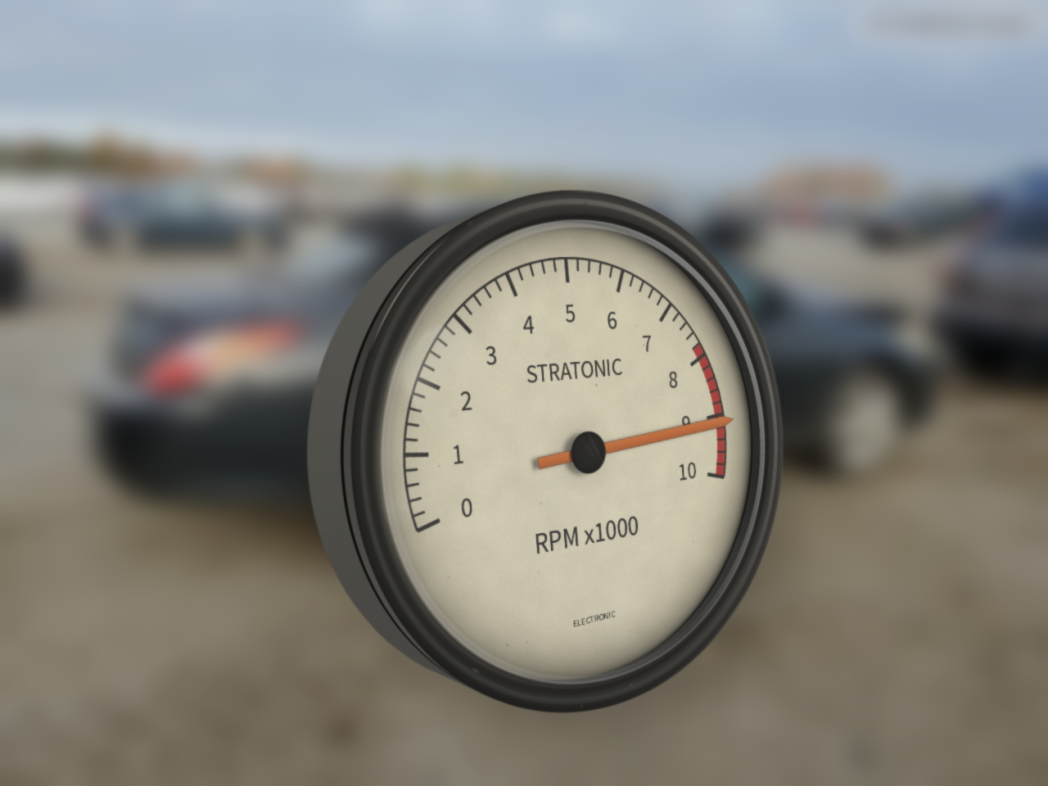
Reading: 9100rpm
